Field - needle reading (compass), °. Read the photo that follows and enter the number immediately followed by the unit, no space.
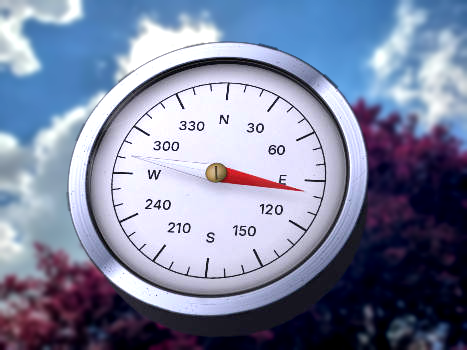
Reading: 100°
